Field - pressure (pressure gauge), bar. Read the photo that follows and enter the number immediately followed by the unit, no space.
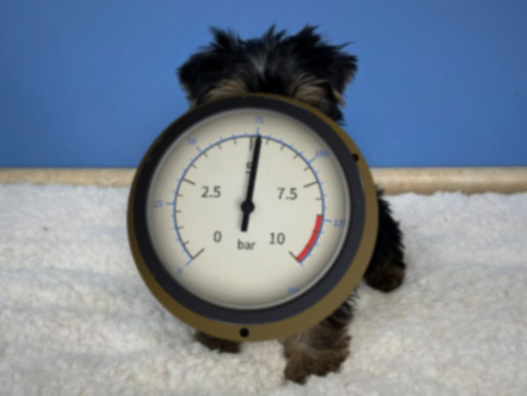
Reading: 5.25bar
